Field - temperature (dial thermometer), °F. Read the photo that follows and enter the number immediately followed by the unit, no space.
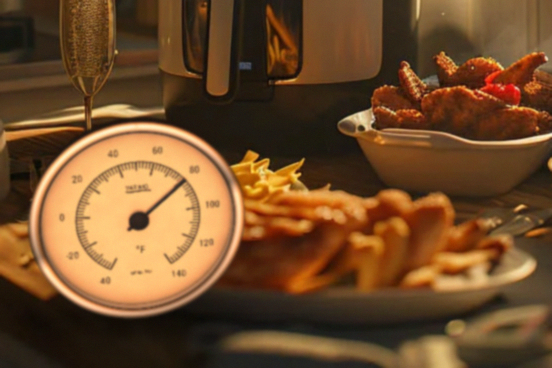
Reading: 80°F
